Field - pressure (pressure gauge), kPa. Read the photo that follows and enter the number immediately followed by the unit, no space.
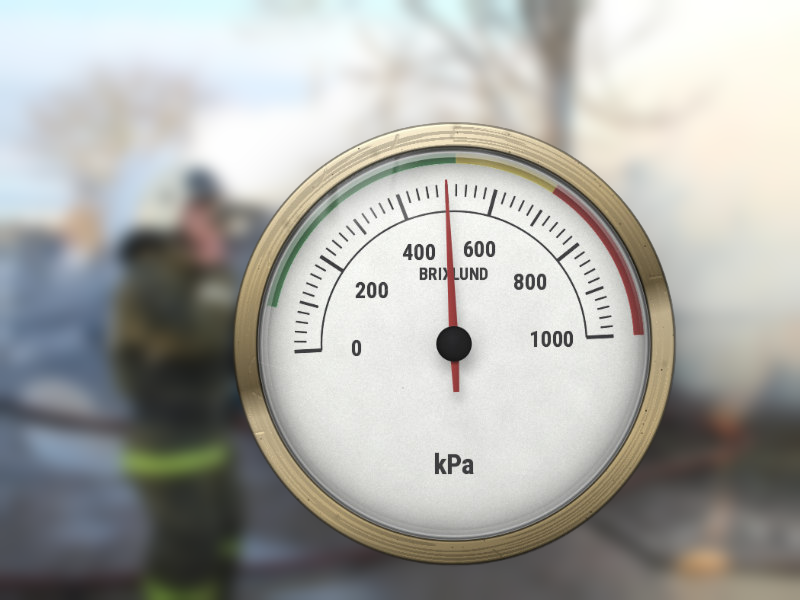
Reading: 500kPa
